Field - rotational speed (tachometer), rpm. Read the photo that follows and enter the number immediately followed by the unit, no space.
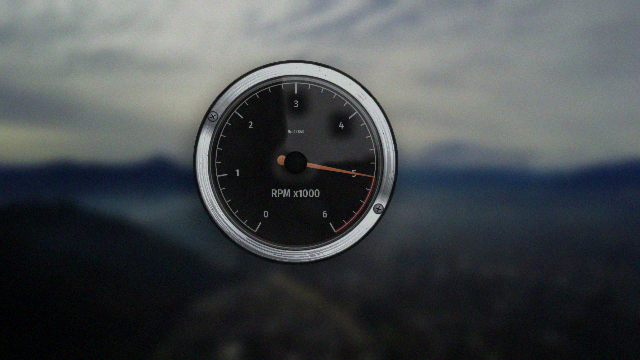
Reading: 5000rpm
